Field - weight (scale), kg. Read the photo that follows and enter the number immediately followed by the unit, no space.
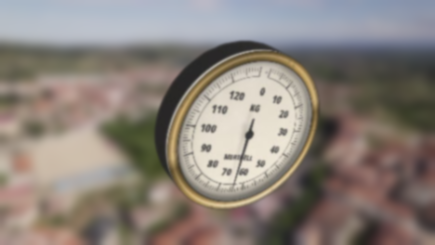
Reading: 65kg
